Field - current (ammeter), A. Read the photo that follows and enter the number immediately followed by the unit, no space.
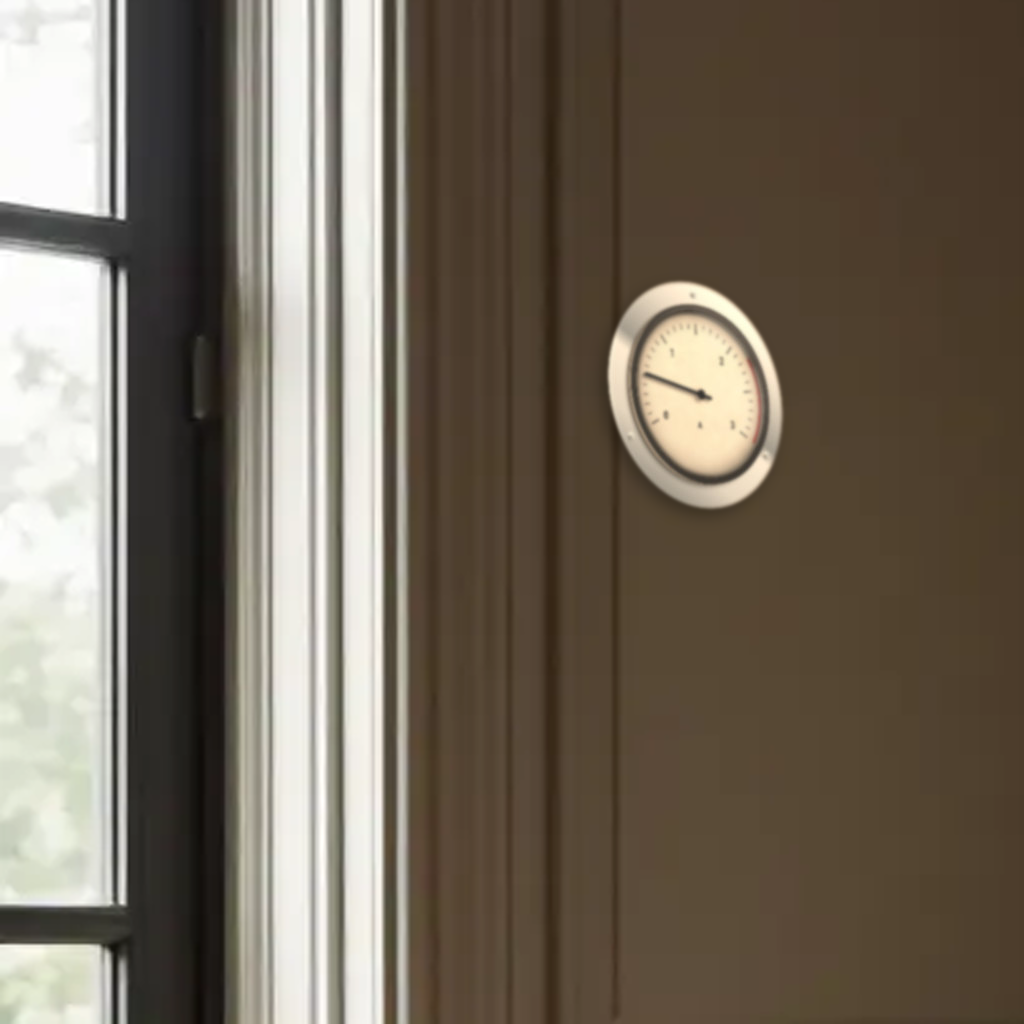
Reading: 0.5A
